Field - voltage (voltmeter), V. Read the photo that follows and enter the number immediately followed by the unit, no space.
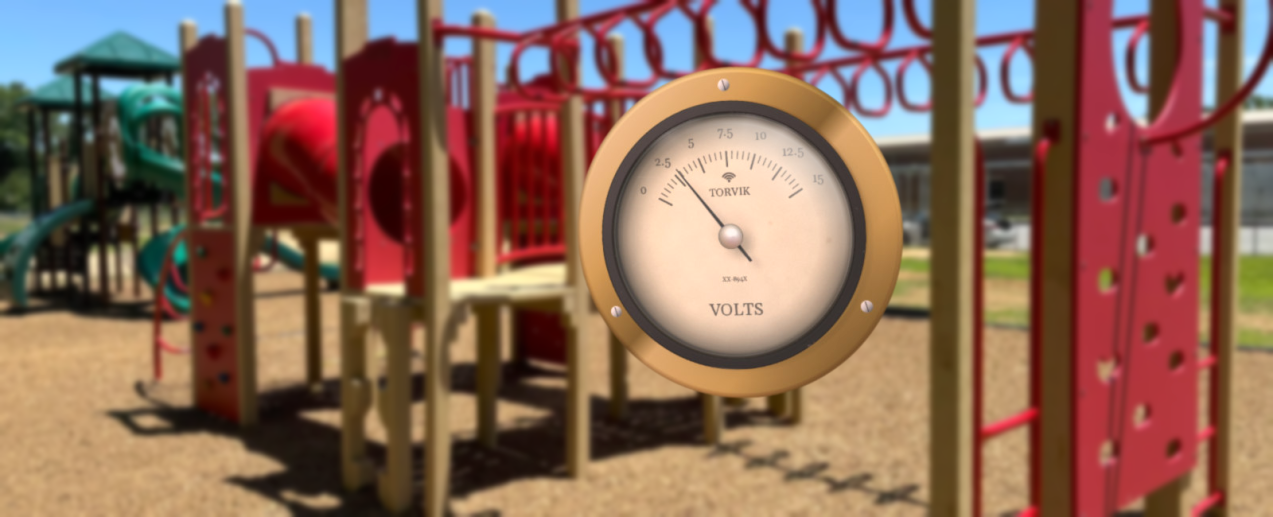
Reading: 3V
